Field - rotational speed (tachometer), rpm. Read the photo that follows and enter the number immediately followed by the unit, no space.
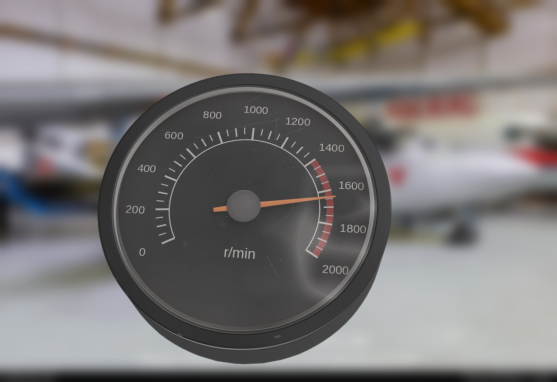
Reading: 1650rpm
